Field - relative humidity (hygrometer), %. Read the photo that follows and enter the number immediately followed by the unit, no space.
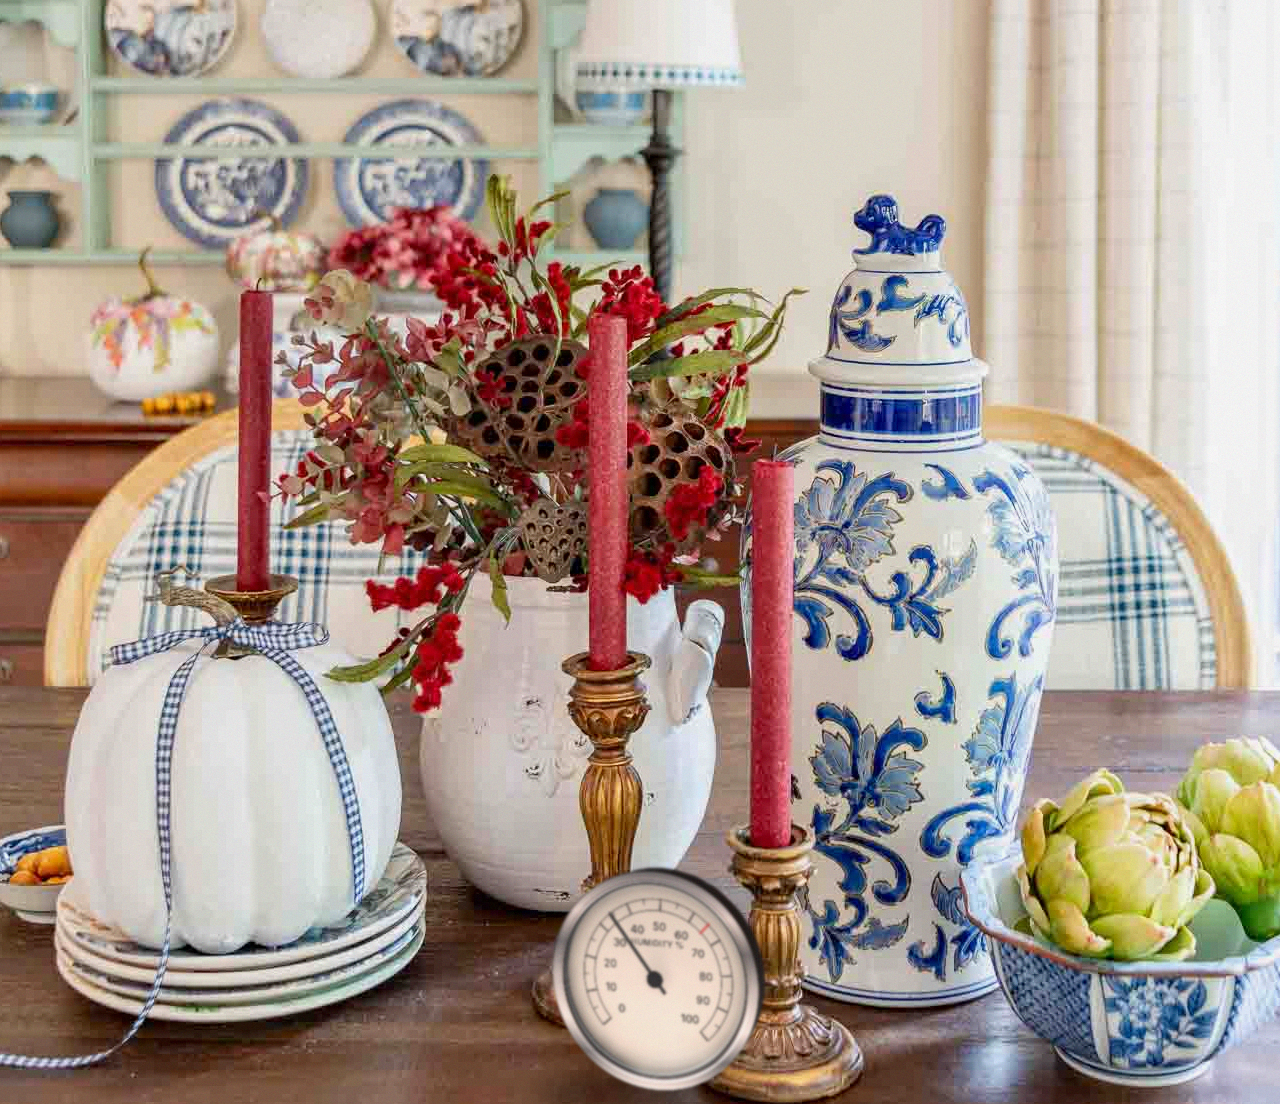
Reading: 35%
